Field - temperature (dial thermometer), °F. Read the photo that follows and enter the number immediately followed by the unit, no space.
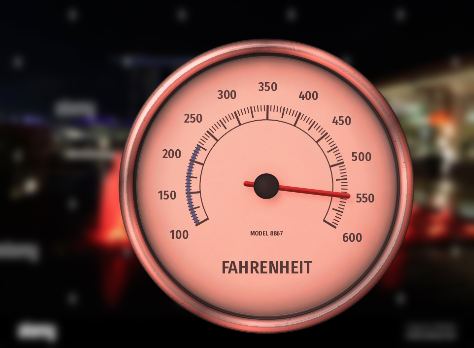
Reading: 550°F
